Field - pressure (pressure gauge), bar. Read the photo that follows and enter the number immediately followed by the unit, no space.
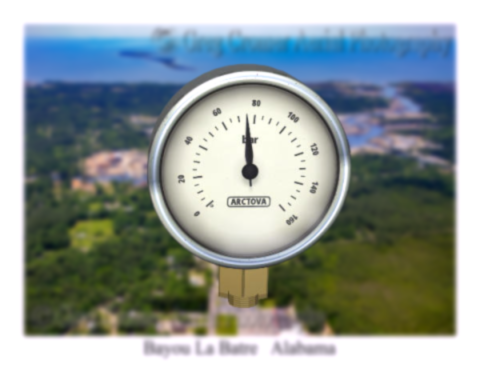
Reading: 75bar
